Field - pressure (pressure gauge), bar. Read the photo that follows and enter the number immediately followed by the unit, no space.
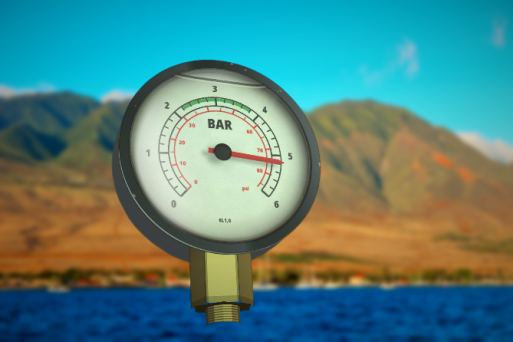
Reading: 5.2bar
